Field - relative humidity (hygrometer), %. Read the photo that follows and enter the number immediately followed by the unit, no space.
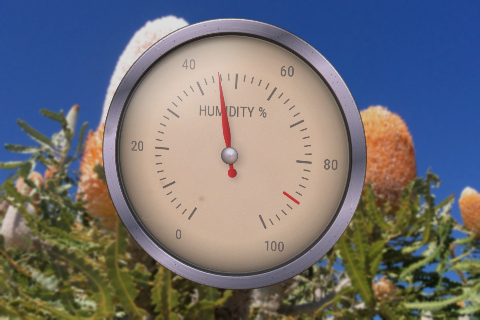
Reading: 46%
